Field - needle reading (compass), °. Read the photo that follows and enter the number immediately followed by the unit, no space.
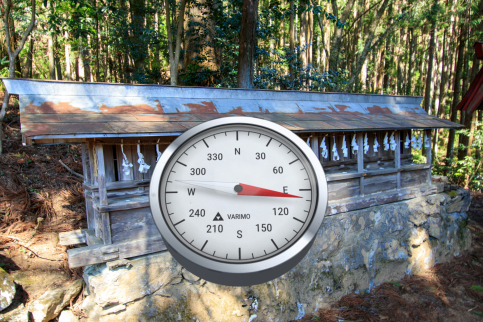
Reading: 100°
